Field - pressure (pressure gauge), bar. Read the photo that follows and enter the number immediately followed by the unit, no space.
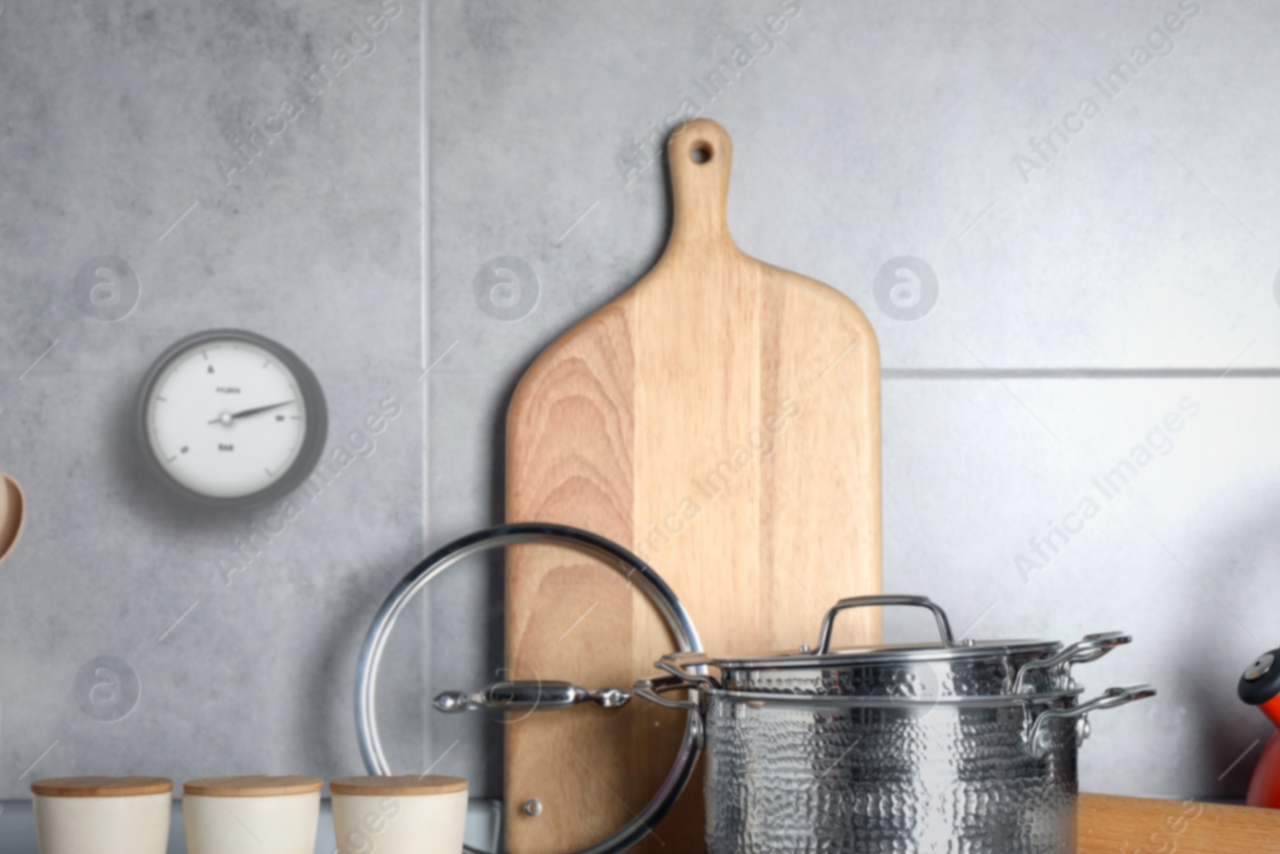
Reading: 7.5bar
